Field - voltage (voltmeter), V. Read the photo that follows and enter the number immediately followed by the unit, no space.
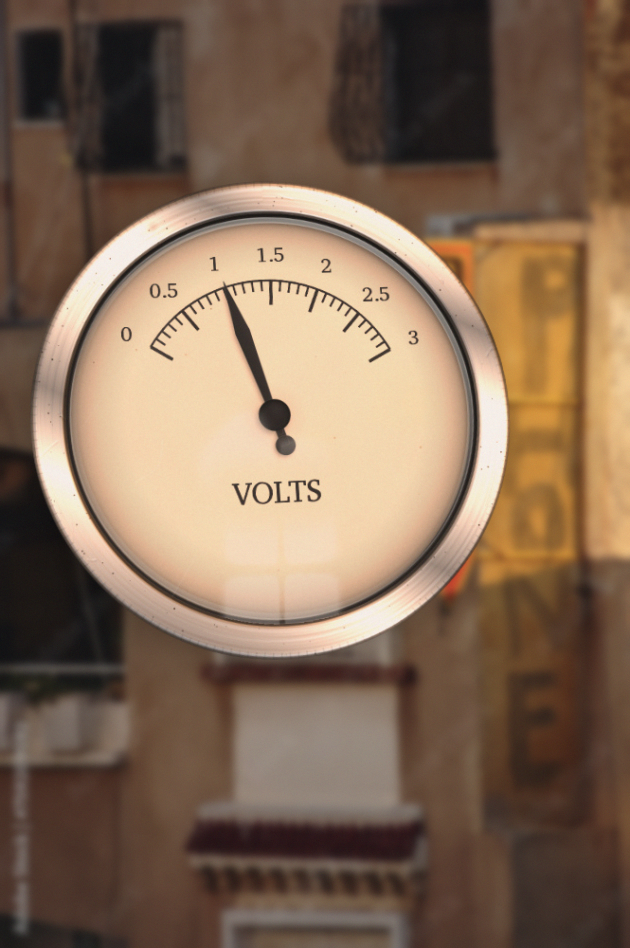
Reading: 1V
